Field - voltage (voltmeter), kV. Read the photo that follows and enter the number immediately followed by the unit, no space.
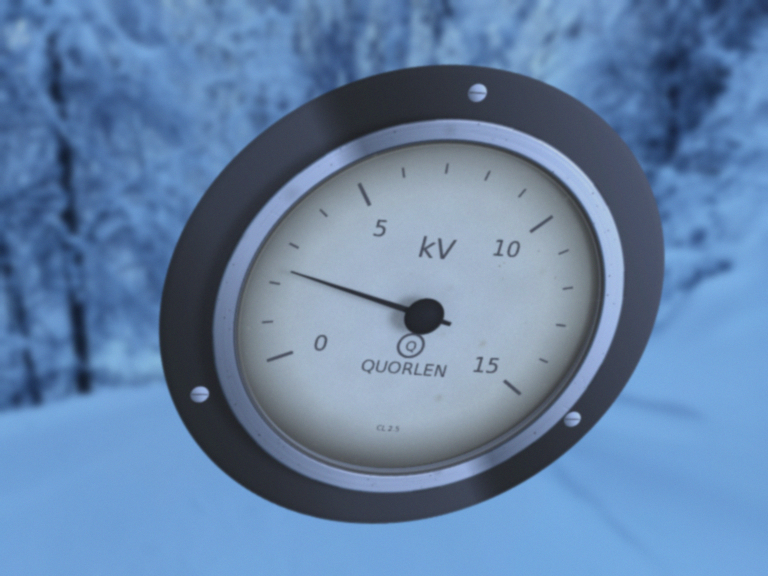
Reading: 2.5kV
